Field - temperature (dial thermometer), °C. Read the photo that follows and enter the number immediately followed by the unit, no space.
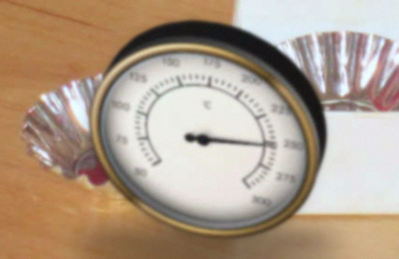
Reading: 250°C
